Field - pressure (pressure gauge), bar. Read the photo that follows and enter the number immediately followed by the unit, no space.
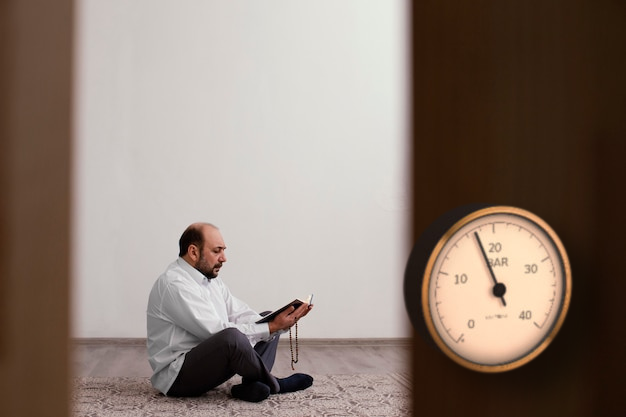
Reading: 17bar
